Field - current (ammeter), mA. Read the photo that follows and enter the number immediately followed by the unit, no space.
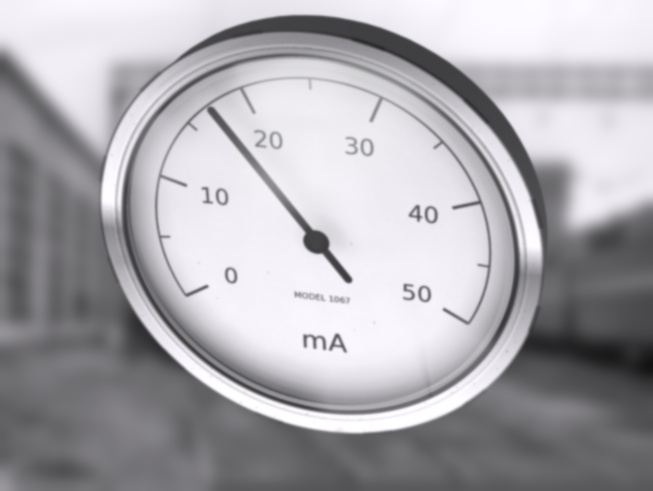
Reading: 17.5mA
